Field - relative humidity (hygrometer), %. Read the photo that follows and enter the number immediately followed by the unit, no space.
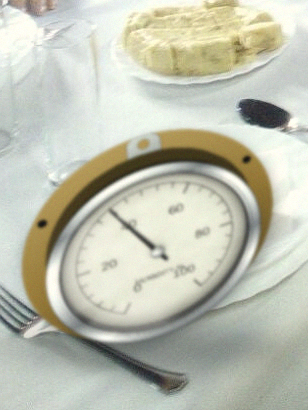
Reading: 40%
